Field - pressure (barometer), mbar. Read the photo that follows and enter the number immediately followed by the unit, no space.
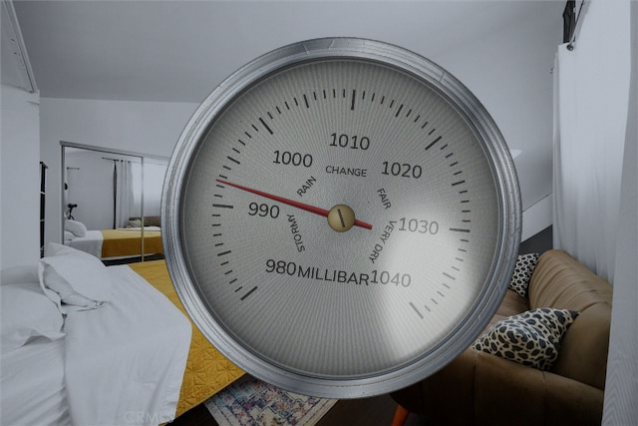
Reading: 992.5mbar
